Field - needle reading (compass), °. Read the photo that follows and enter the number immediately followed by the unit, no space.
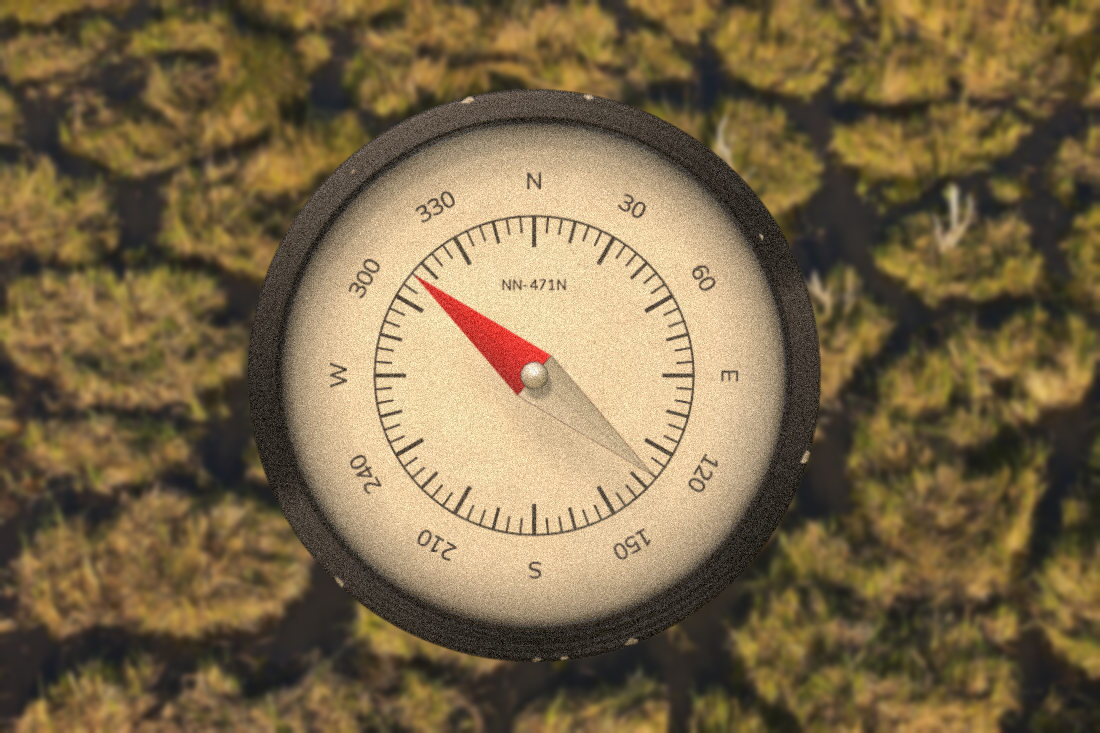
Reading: 310°
